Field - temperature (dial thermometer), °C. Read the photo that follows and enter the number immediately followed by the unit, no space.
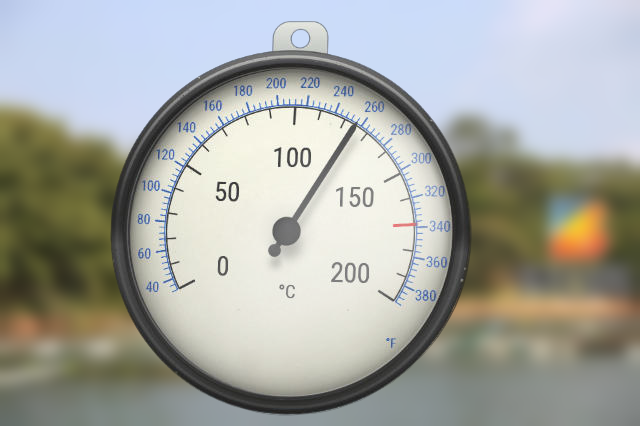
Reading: 125°C
